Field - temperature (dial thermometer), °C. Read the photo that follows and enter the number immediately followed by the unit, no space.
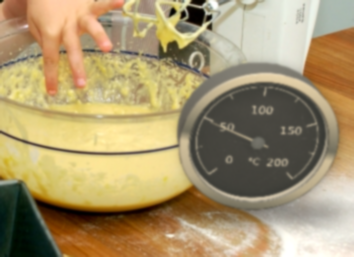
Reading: 50°C
